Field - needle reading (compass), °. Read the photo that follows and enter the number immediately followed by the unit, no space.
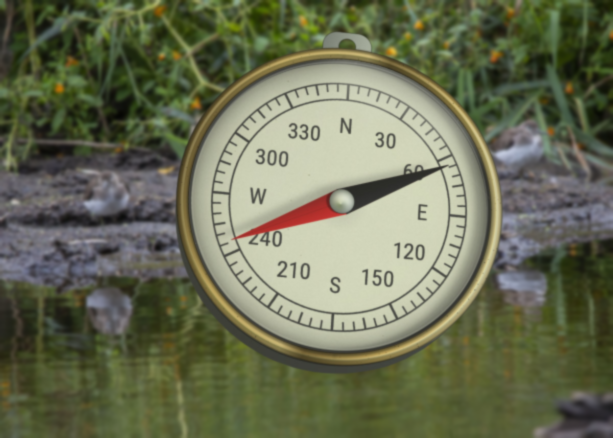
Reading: 245°
